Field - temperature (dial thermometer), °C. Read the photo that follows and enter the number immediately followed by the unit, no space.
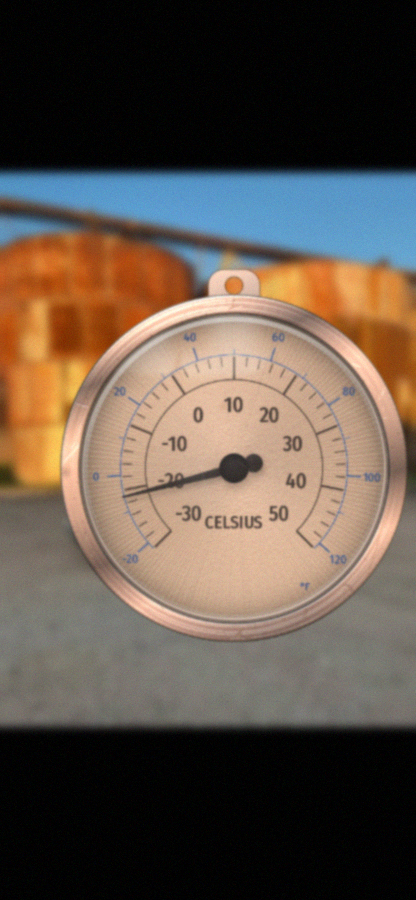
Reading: -21°C
